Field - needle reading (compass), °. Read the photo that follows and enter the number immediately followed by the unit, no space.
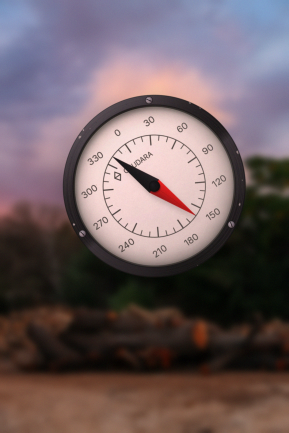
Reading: 160°
